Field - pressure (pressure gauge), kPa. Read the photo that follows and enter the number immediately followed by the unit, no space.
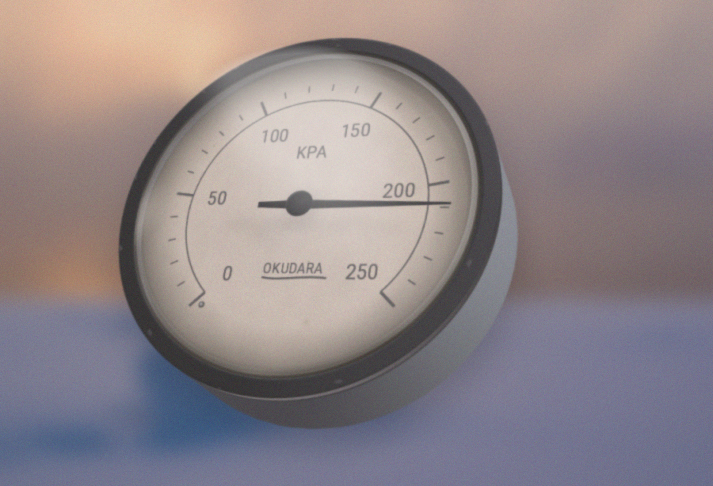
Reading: 210kPa
